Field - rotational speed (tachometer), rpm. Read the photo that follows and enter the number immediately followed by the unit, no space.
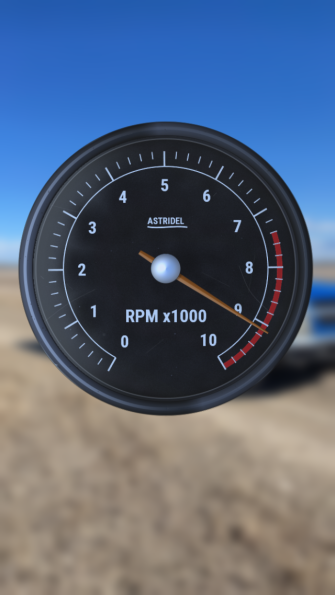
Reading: 9100rpm
